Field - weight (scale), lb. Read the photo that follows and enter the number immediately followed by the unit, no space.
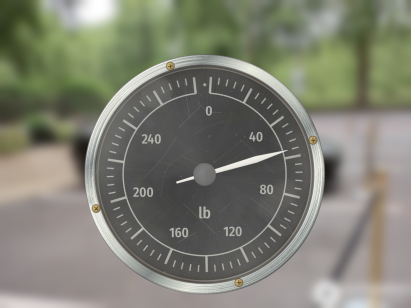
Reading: 56lb
